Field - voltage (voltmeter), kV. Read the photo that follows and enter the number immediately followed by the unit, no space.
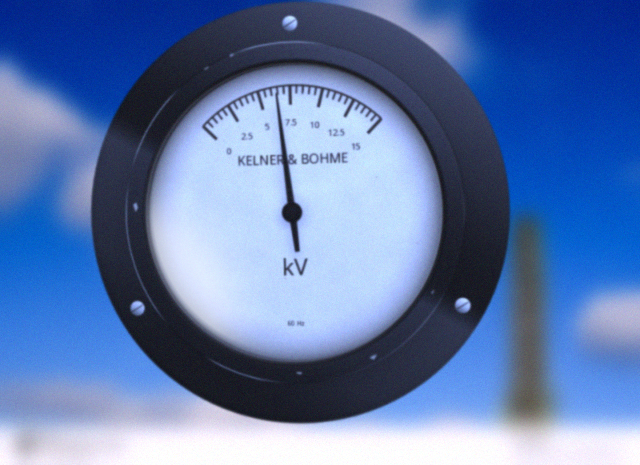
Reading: 6.5kV
